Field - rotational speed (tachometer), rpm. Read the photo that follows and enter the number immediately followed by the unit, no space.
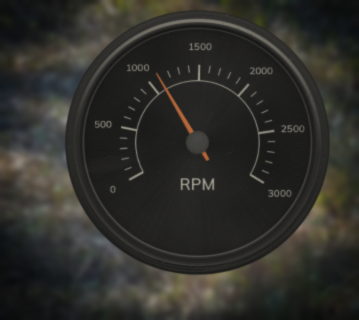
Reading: 1100rpm
